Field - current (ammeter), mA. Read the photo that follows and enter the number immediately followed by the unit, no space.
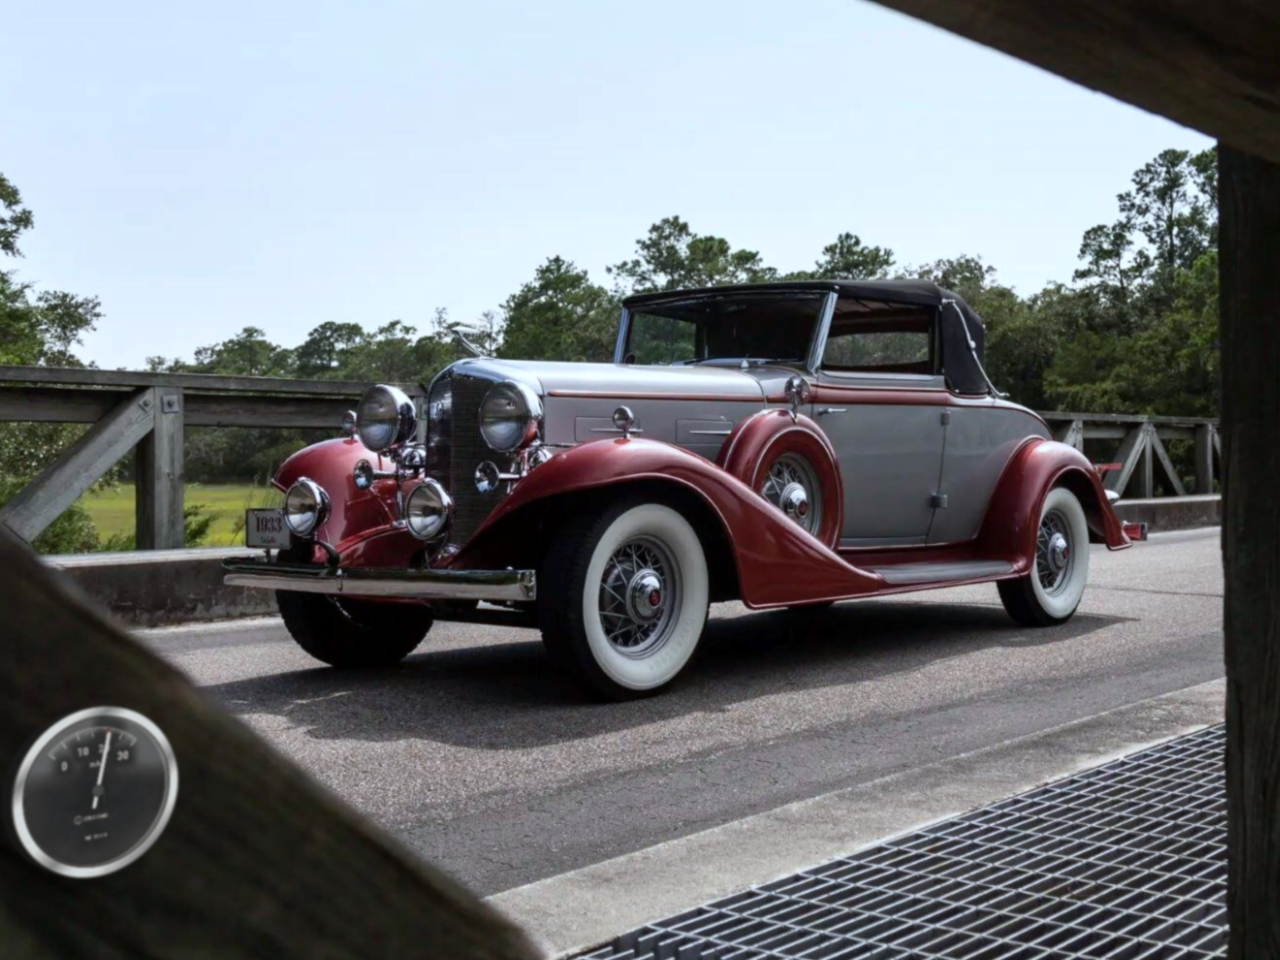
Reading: 20mA
